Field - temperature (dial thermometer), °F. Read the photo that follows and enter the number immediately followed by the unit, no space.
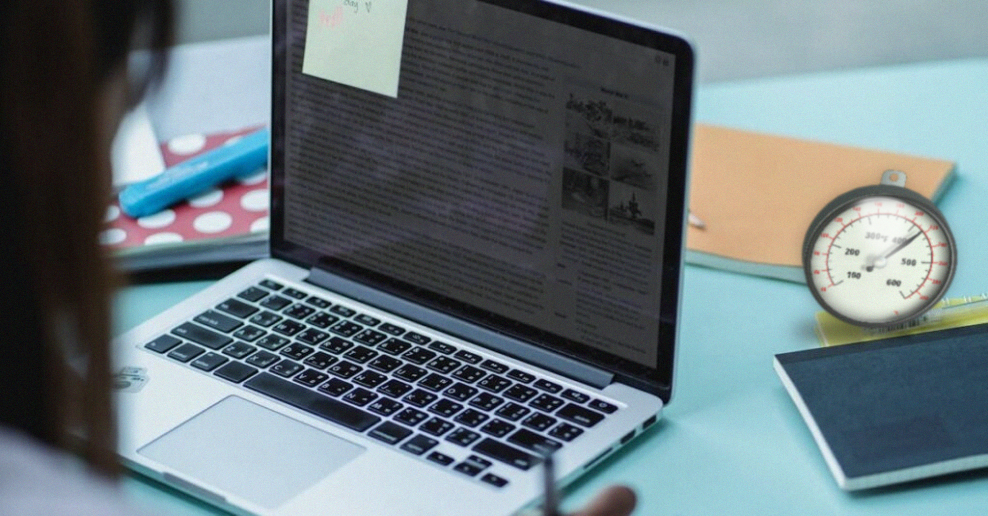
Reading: 420°F
